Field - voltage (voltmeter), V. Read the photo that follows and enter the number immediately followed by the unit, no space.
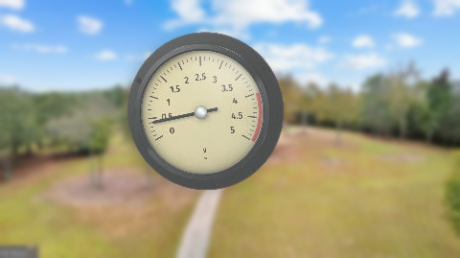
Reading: 0.4V
